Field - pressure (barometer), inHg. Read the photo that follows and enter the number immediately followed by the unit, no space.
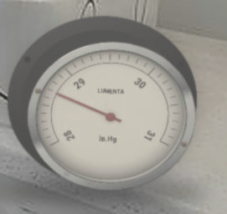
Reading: 28.7inHg
